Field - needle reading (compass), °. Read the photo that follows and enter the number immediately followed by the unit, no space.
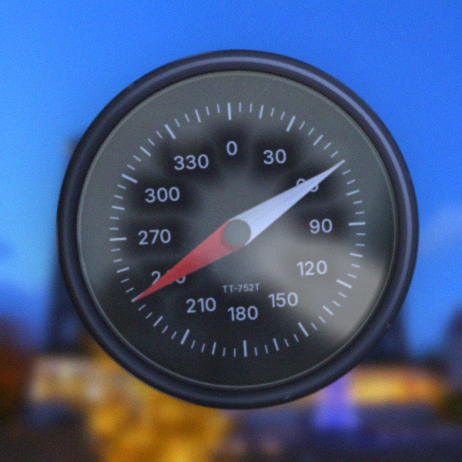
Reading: 240°
